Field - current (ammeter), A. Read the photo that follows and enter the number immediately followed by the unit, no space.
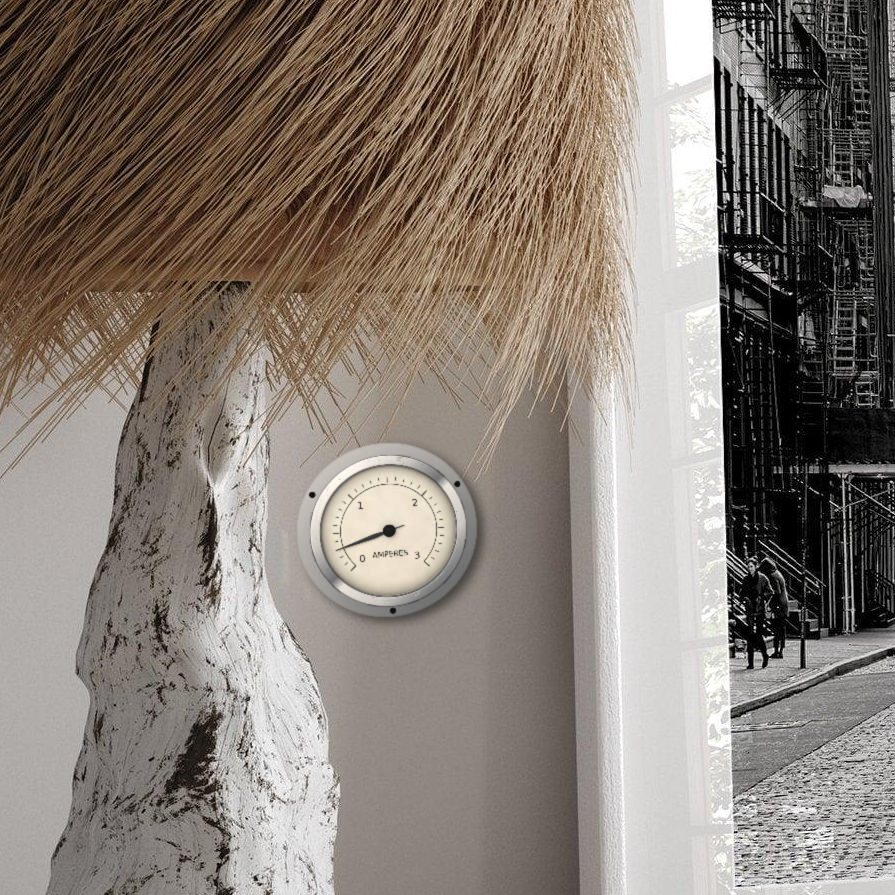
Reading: 0.3A
